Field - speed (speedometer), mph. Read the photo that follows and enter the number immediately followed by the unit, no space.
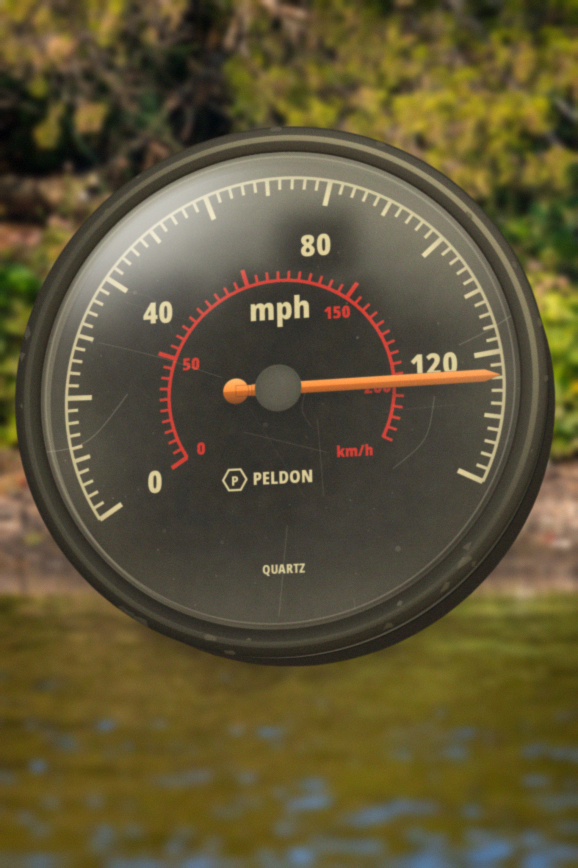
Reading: 124mph
